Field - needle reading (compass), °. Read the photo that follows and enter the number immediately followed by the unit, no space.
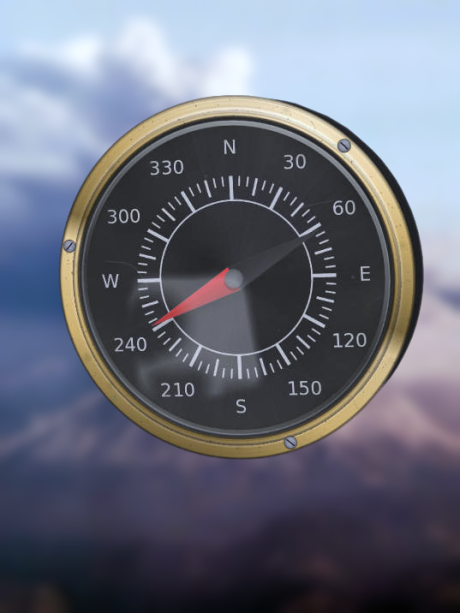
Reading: 242.5°
